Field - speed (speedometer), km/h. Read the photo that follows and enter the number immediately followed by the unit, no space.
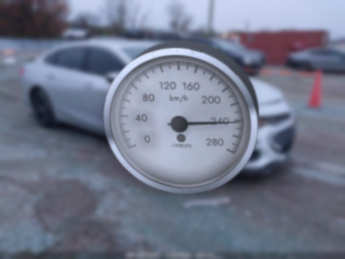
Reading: 240km/h
